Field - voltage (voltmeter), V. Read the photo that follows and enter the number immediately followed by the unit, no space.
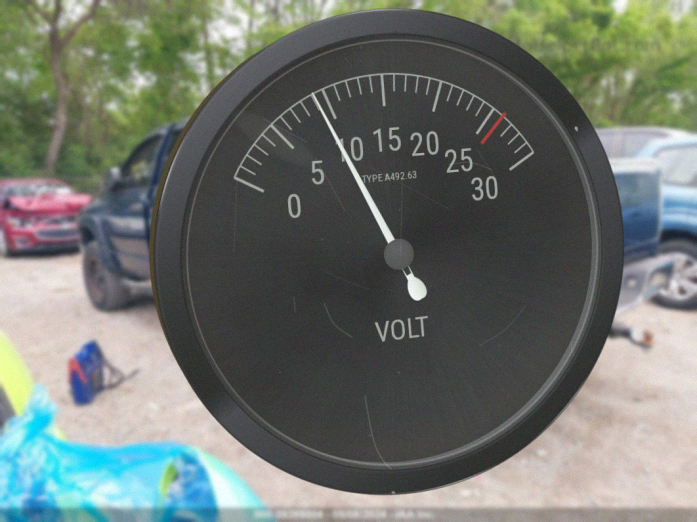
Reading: 9V
